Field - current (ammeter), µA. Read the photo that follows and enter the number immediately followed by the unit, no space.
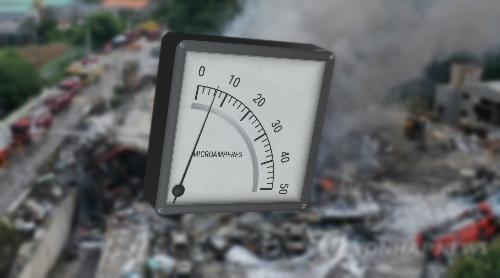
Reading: 6µA
